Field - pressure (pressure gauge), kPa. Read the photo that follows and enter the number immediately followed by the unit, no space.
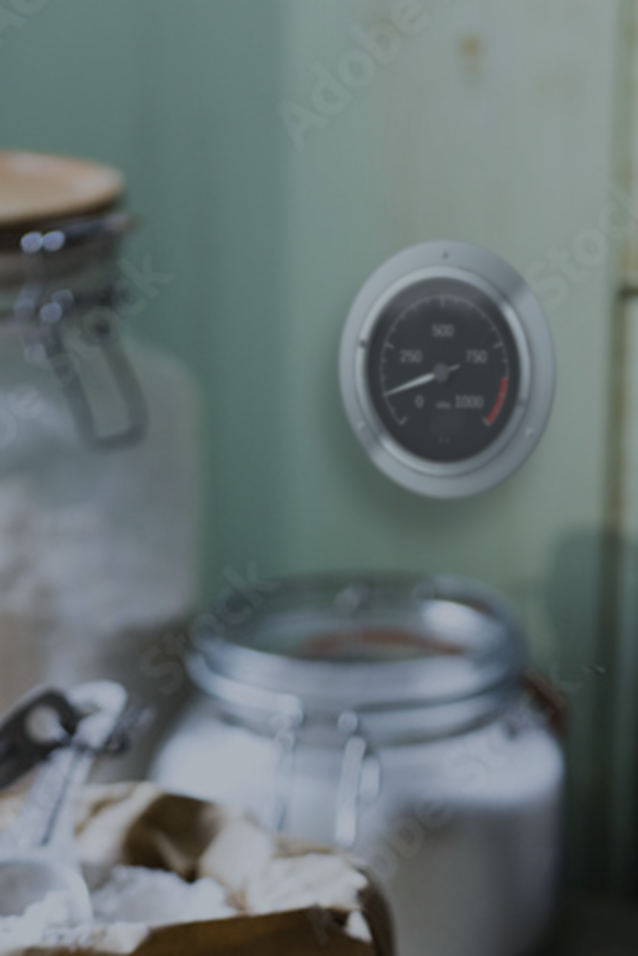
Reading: 100kPa
